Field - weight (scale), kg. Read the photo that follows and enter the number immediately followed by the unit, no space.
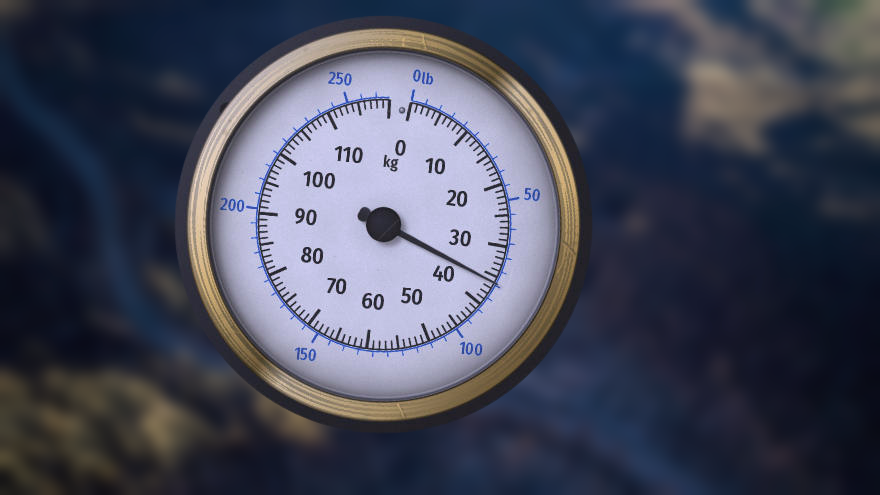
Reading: 36kg
